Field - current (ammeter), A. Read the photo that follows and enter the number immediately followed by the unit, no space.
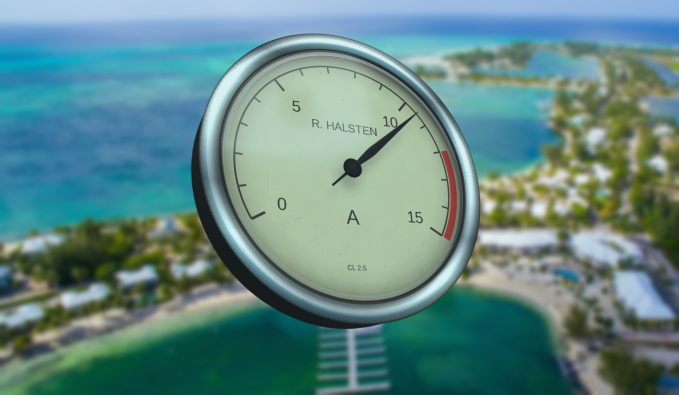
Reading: 10.5A
